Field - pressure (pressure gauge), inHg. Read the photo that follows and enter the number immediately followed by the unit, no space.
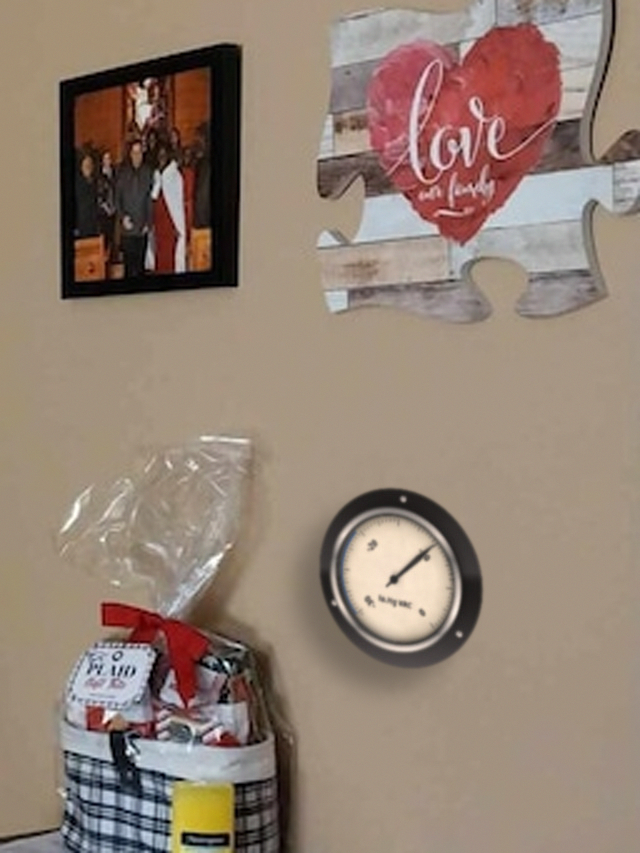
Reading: -10inHg
